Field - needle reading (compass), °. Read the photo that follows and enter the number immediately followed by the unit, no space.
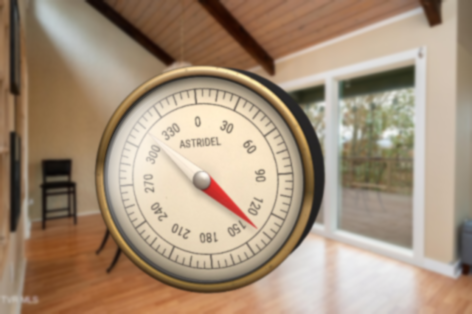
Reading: 135°
